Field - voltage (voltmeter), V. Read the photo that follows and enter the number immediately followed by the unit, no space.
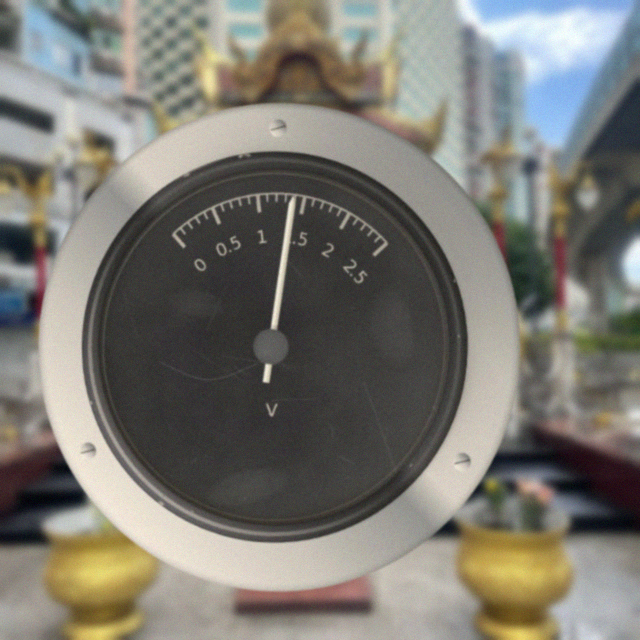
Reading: 1.4V
